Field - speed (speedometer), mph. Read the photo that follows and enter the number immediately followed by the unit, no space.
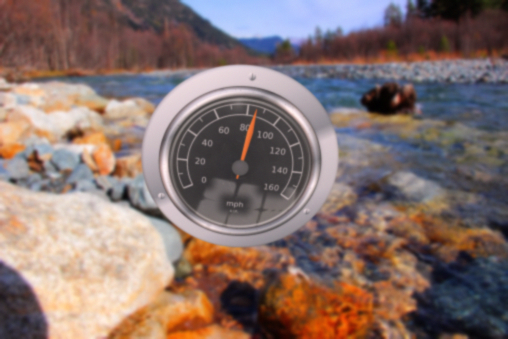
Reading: 85mph
